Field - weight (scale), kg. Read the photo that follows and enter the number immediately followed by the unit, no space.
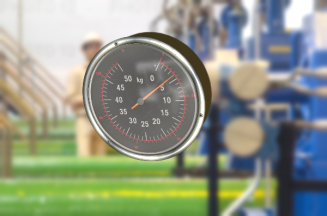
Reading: 4kg
